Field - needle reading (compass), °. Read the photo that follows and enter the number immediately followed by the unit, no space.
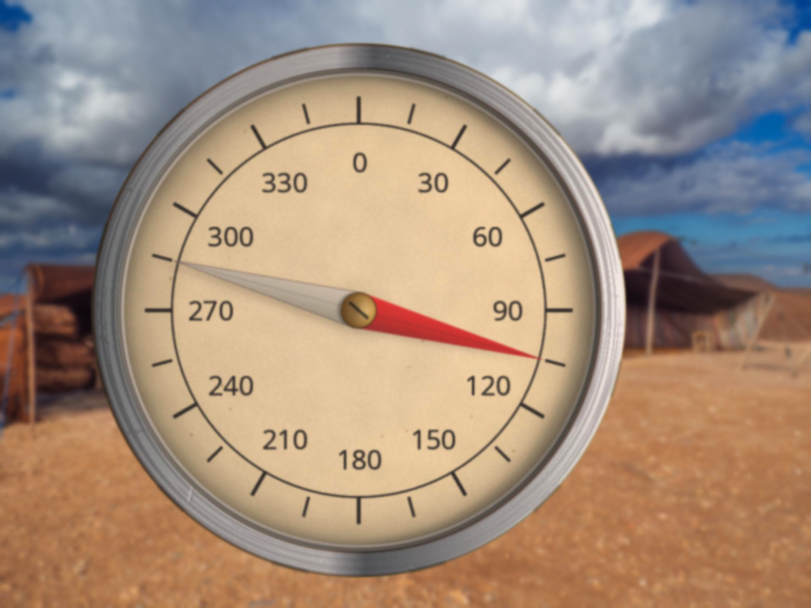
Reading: 105°
